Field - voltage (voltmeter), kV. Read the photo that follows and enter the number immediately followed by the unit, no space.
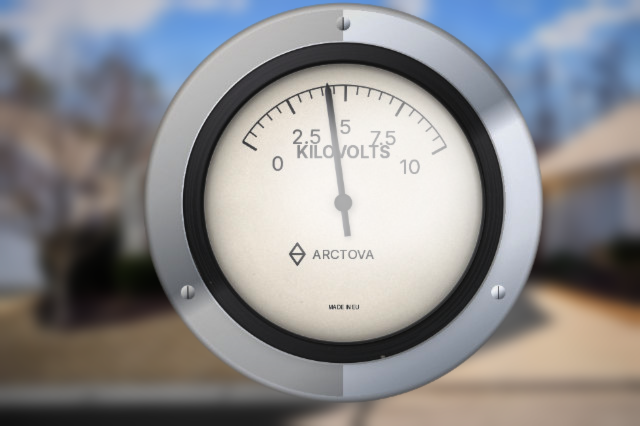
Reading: 4.25kV
